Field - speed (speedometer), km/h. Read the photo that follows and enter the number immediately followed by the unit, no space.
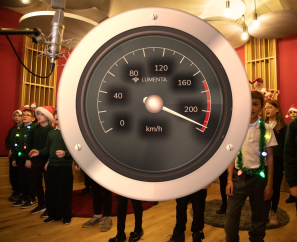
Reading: 215km/h
